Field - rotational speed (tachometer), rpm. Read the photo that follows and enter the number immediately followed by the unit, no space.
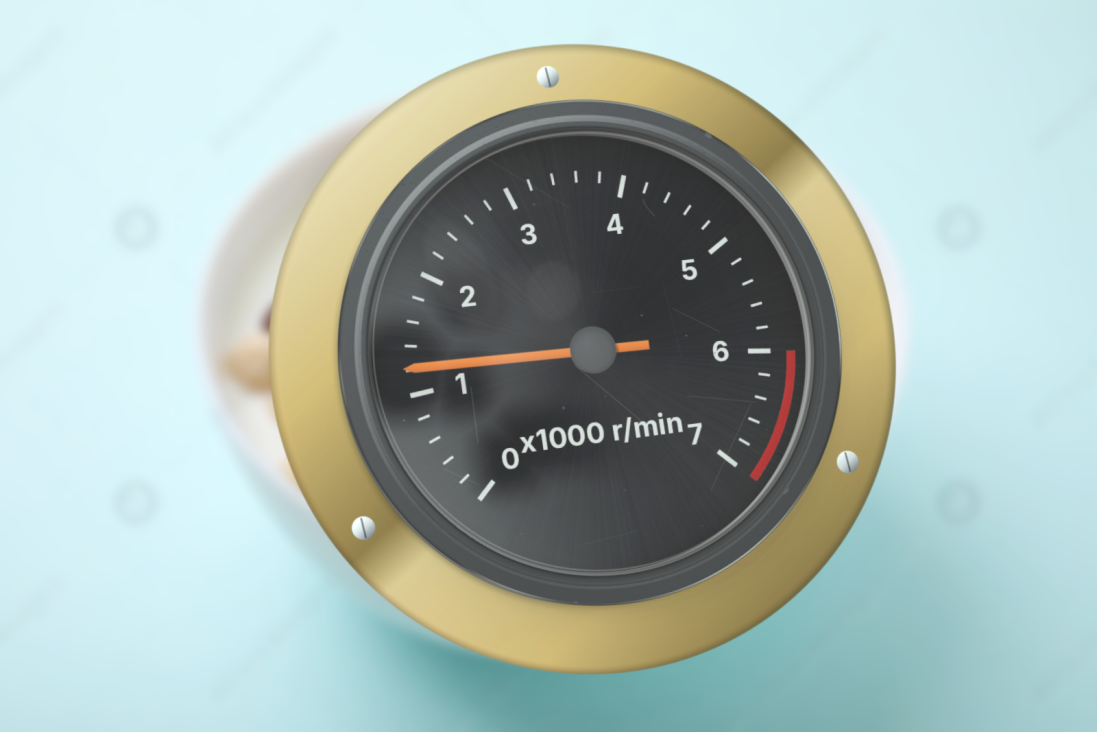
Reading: 1200rpm
